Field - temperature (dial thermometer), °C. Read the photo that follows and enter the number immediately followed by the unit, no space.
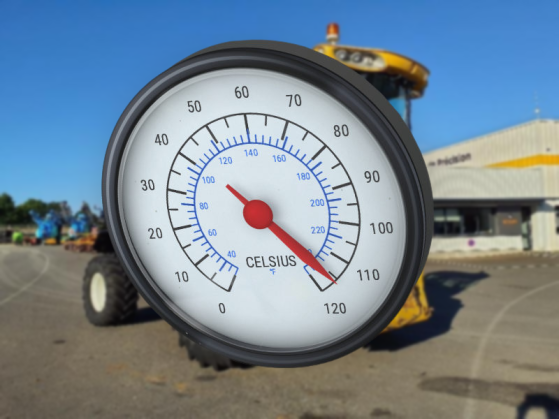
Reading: 115°C
